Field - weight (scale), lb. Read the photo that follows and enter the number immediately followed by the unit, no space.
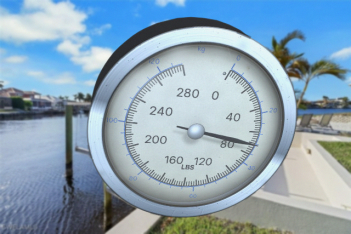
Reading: 70lb
